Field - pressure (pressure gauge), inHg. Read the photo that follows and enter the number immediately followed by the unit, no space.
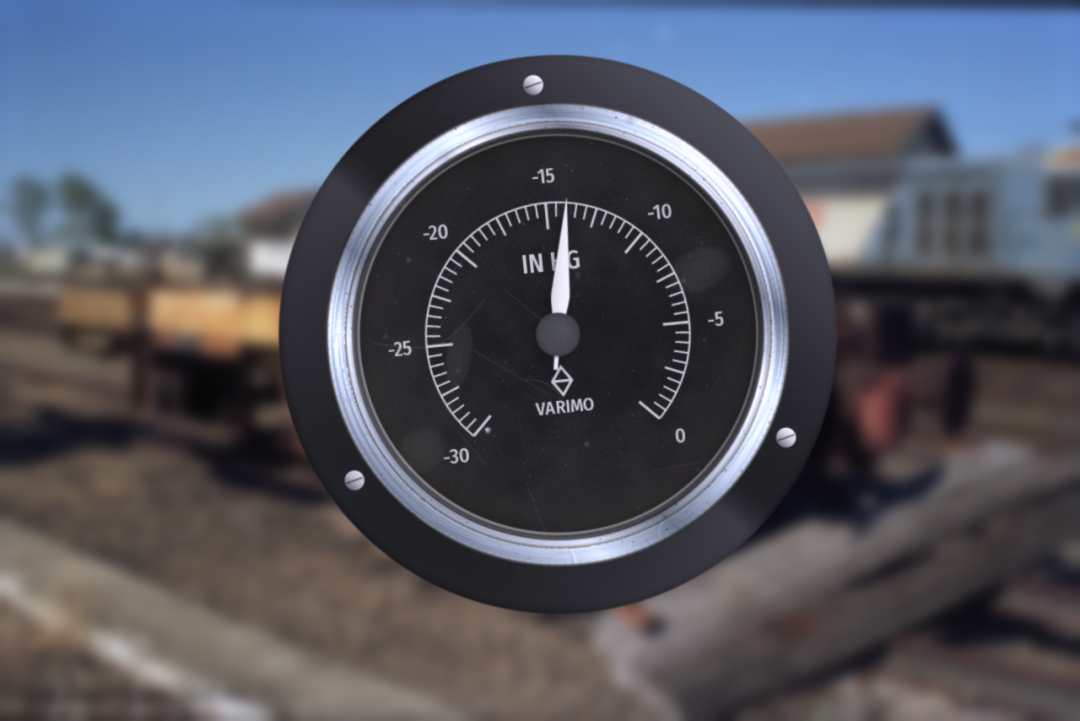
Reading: -14inHg
